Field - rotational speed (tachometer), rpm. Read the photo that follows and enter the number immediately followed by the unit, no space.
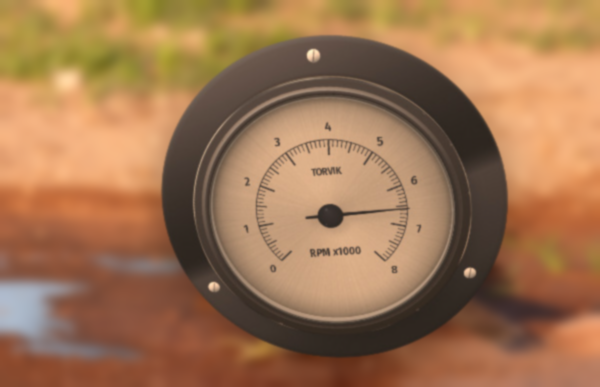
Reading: 6500rpm
